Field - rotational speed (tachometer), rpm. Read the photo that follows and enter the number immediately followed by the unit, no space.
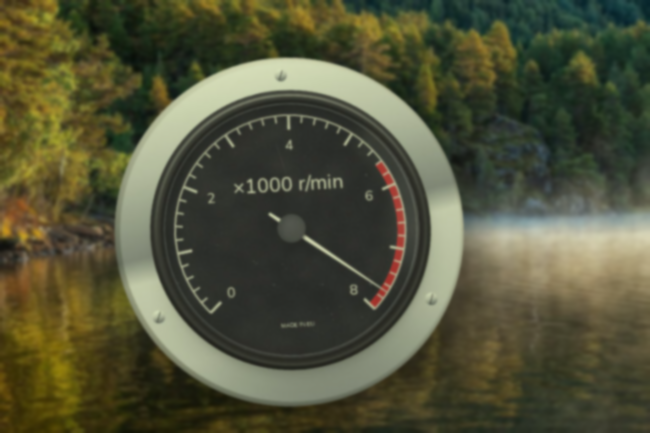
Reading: 7700rpm
